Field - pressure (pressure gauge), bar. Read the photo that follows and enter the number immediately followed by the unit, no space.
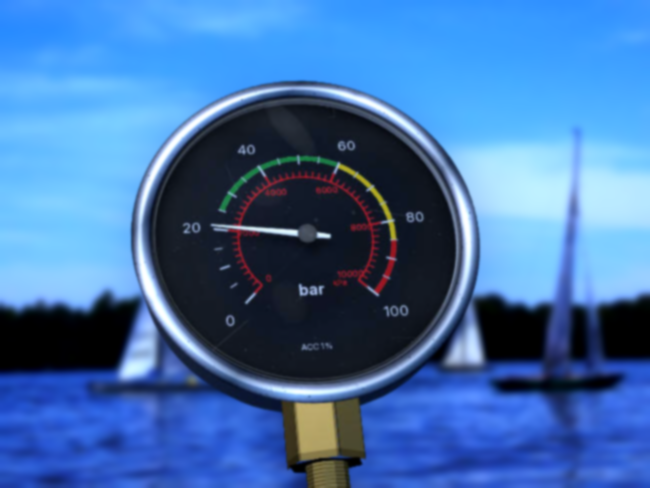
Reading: 20bar
